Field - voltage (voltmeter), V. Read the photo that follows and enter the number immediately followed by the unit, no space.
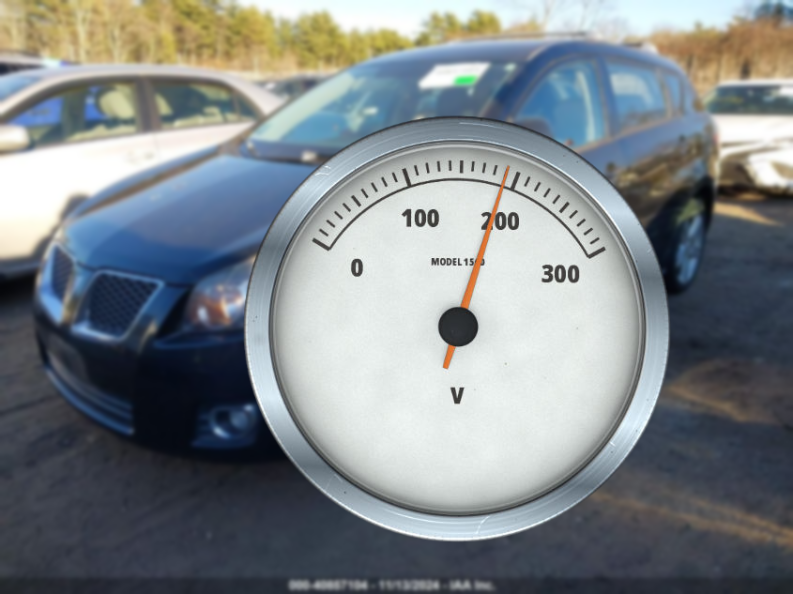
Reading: 190V
